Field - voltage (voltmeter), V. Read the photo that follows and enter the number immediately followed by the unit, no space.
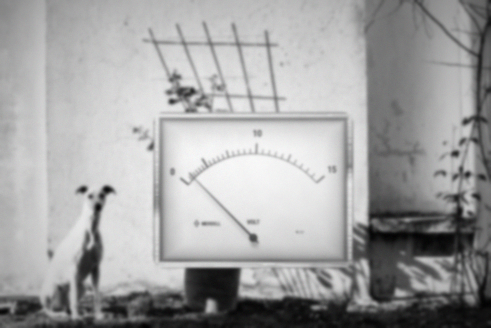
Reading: 2.5V
